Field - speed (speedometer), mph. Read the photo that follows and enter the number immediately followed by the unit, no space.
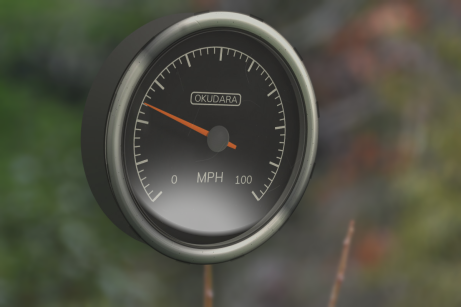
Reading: 24mph
